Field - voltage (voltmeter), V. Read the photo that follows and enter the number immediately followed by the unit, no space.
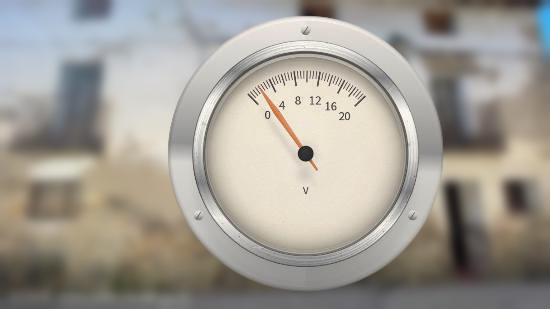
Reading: 2V
